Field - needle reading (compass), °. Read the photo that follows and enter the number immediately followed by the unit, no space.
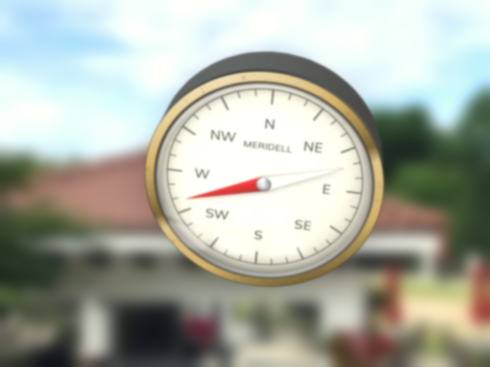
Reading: 250°
